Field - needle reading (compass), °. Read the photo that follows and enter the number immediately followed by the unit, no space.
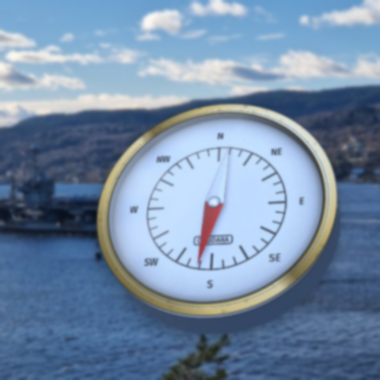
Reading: 190°
